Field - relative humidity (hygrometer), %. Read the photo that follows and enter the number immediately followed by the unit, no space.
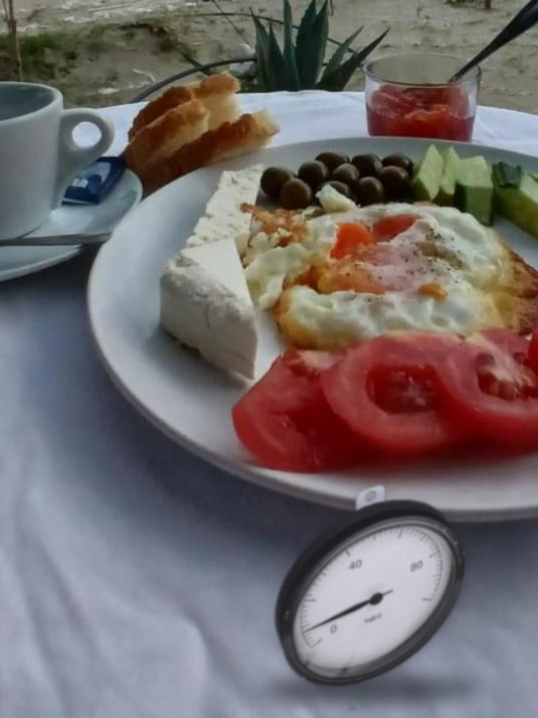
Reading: 10%
